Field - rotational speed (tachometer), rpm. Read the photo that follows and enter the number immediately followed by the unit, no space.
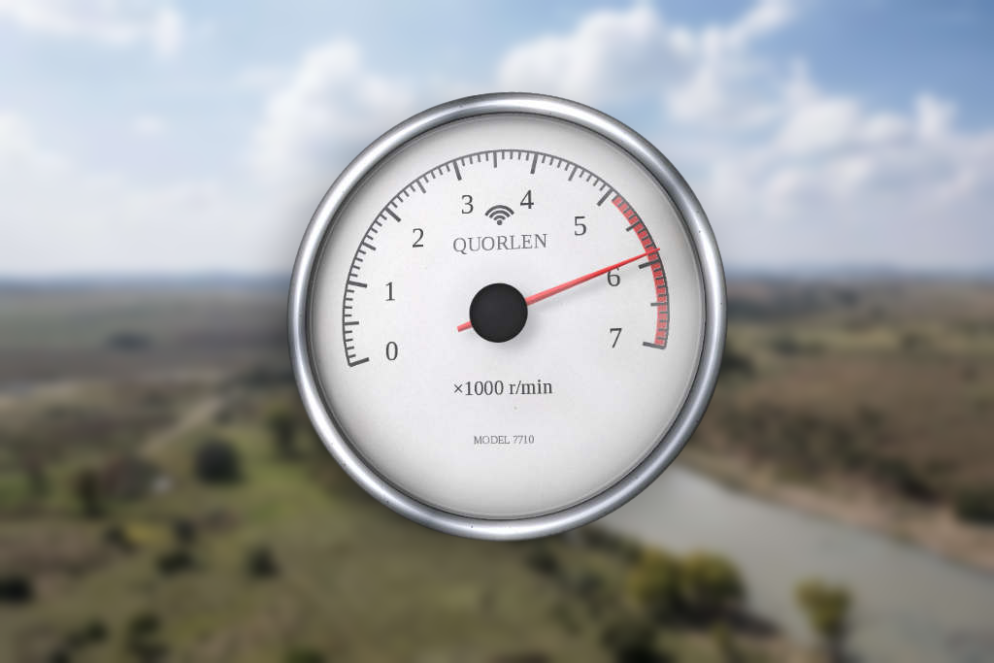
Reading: 5900rpm
